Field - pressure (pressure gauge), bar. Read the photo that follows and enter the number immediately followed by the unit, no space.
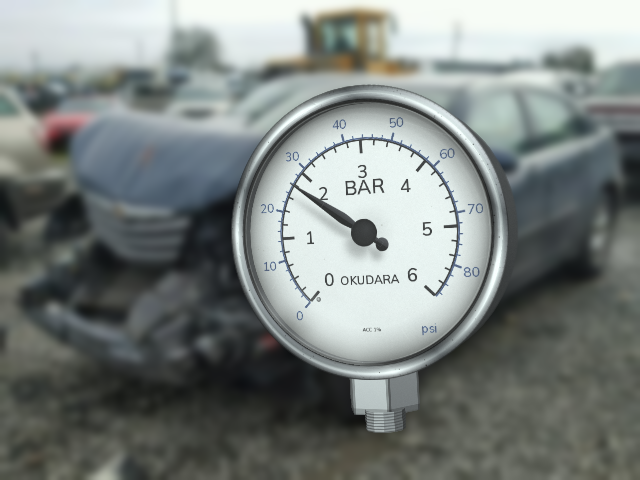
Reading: 1.8bar
